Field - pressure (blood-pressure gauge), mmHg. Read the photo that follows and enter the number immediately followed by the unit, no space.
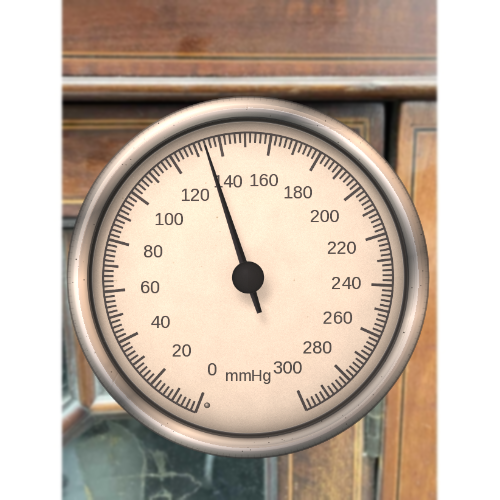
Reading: 134mmHg
